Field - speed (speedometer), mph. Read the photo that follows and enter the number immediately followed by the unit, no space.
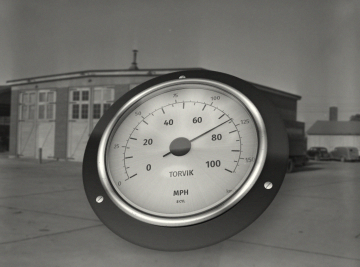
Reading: 75mph
